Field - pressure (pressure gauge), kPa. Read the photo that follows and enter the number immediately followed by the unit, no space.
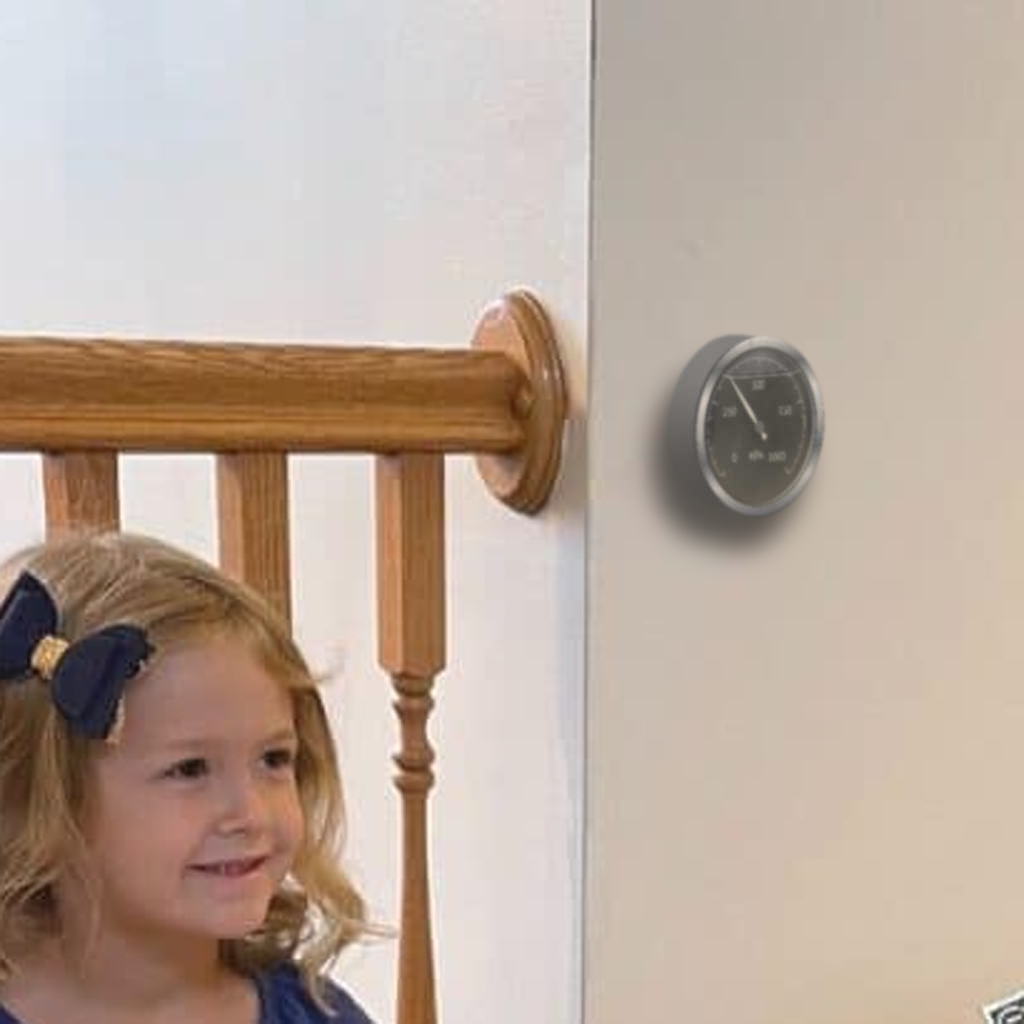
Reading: 350kPa
